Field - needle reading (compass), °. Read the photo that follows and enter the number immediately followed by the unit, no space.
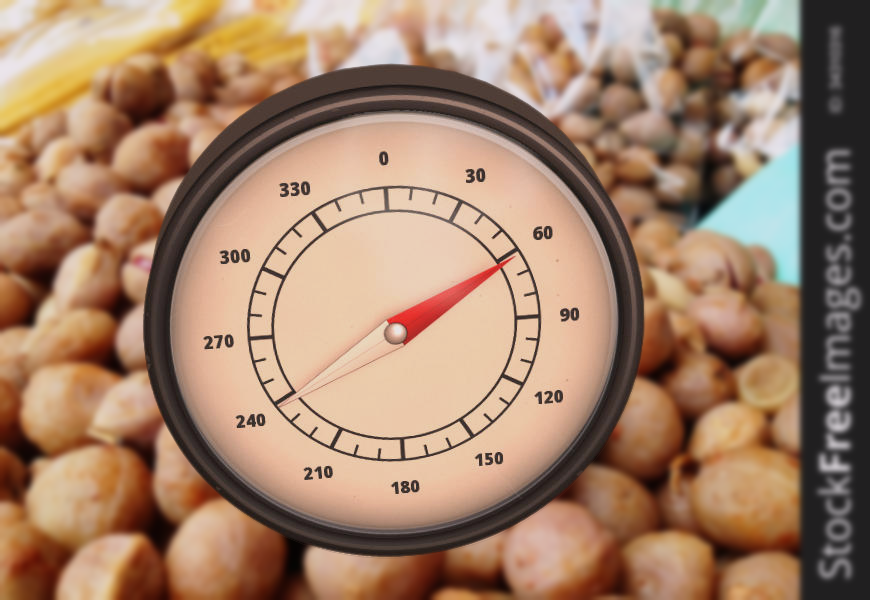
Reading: 60°
